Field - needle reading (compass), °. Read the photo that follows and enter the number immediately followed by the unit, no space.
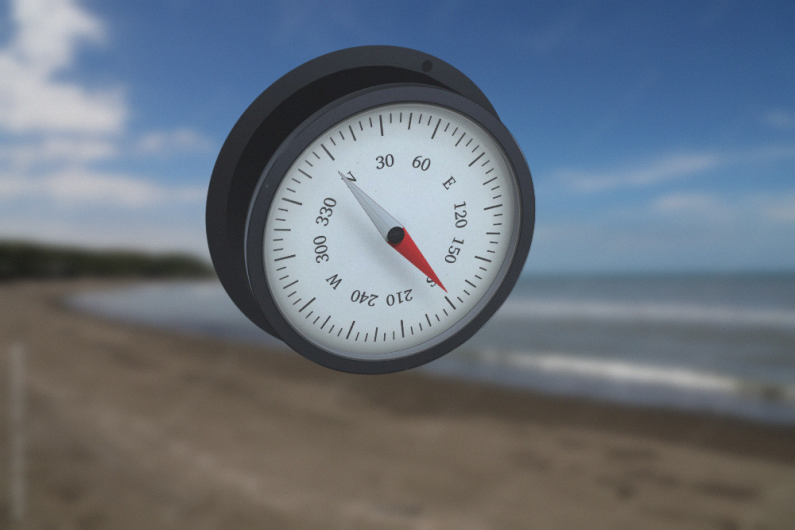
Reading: 177.5°
